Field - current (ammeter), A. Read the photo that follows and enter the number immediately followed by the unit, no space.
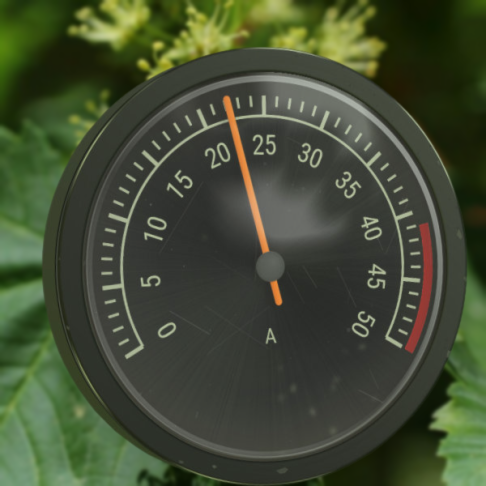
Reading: 22A
